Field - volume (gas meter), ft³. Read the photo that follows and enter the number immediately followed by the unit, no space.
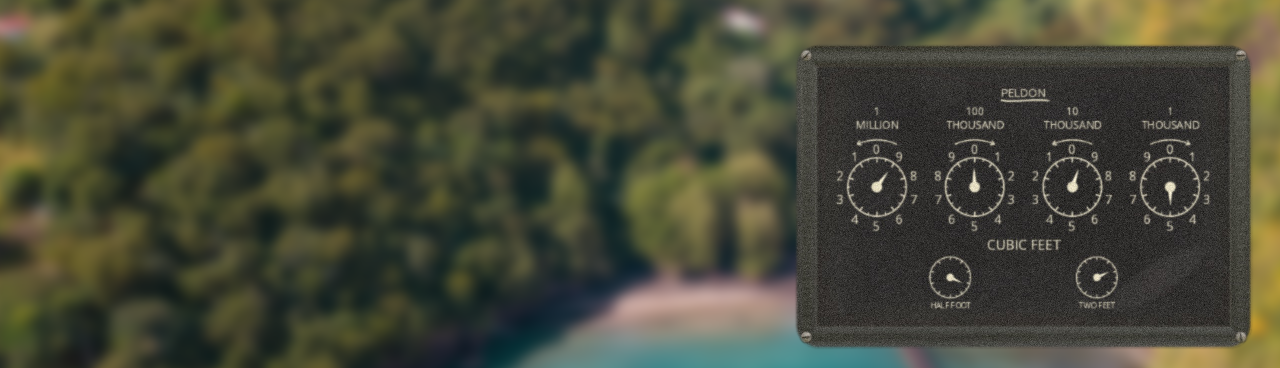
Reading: 899500ft³
